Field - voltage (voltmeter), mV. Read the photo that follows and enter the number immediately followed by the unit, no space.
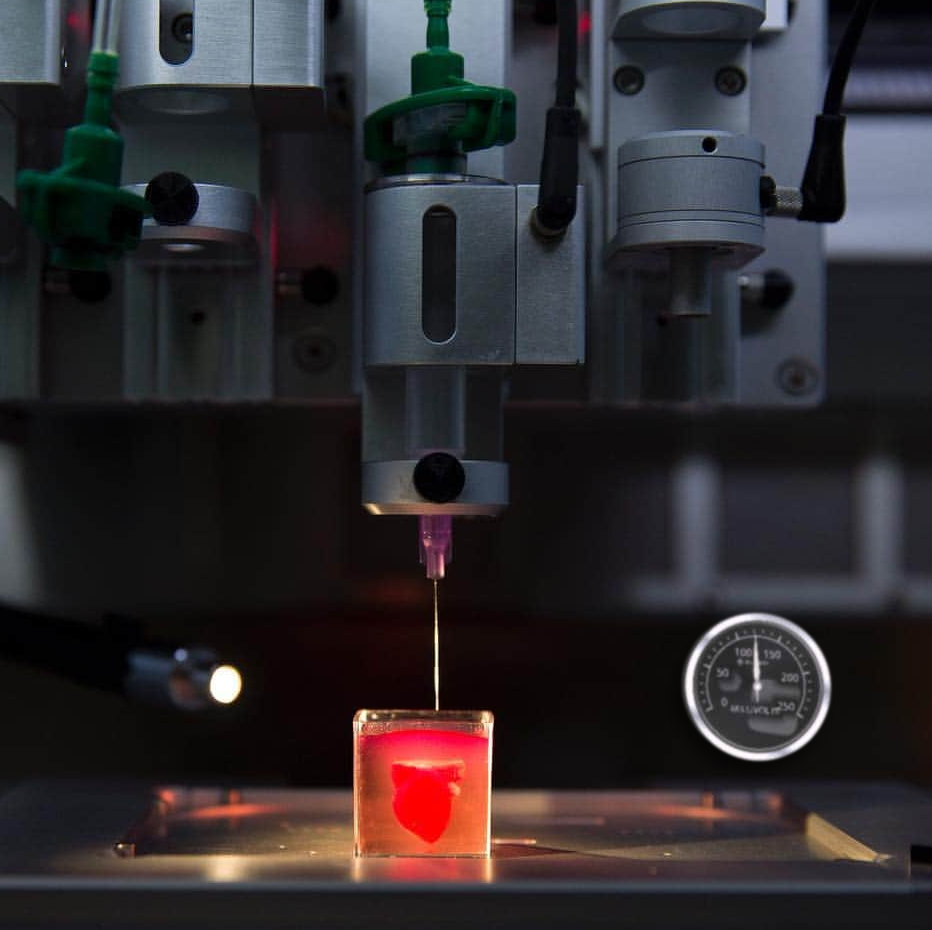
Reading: 120mV
